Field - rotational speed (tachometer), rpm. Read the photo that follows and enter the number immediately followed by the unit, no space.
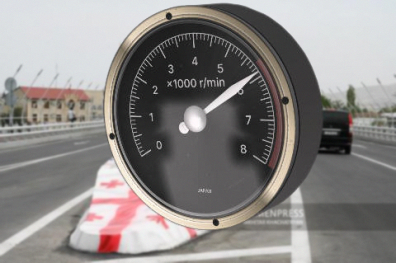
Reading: 5900rpm
